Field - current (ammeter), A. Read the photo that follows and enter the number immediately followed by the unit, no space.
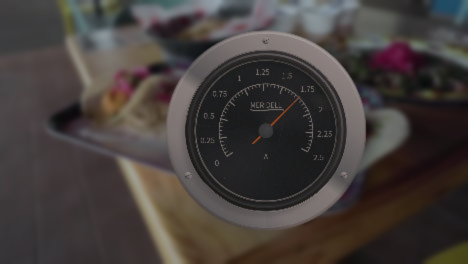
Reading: 1.75A
